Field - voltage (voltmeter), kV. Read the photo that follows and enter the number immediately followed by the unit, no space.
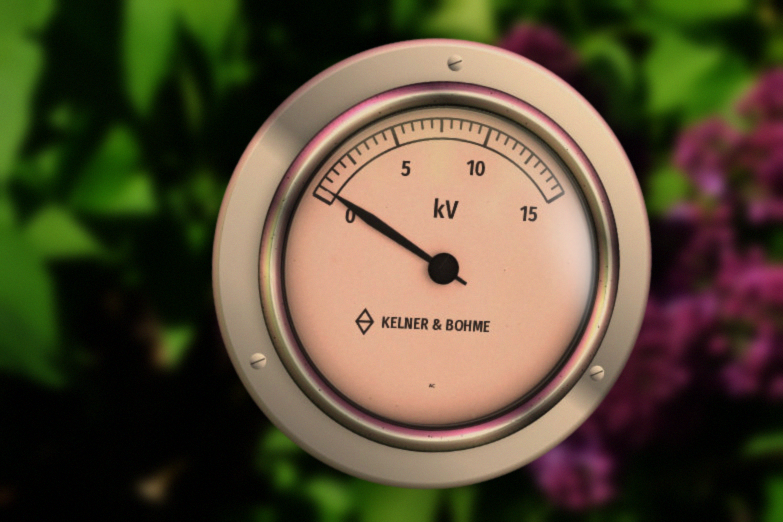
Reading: 0.5kV
